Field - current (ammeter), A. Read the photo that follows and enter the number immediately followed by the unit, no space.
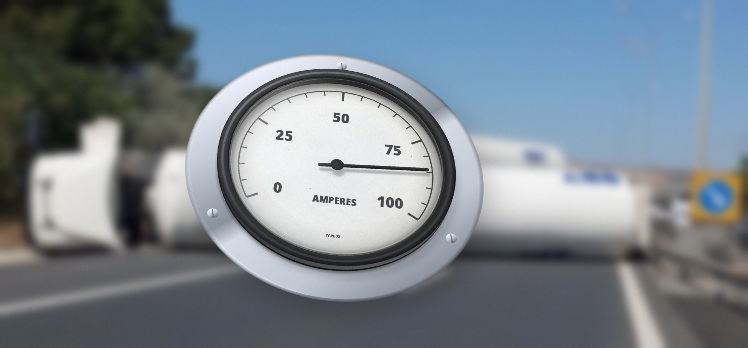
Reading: 85A
